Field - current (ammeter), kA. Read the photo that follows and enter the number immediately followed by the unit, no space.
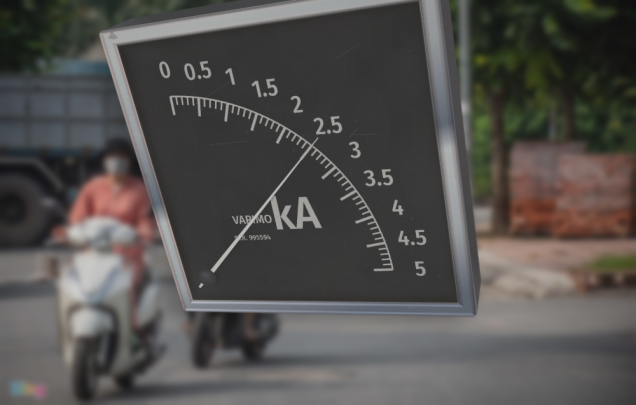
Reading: 2.5kA
